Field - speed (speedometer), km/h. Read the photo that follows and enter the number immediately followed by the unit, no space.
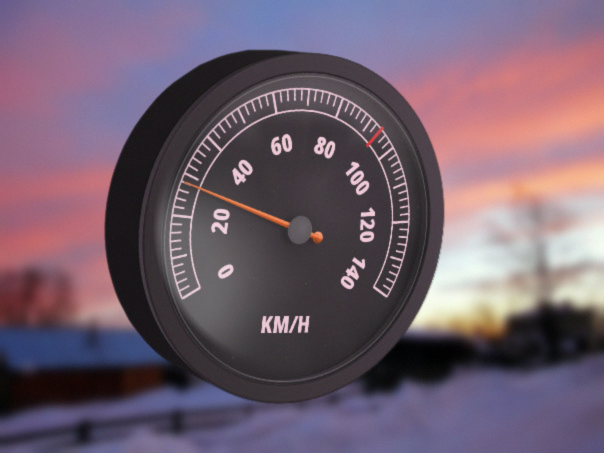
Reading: 28km/h
